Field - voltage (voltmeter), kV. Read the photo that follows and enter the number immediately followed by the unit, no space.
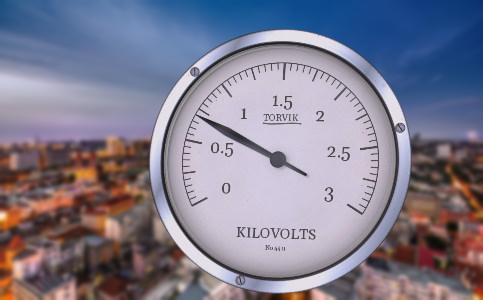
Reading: 0.7kV
